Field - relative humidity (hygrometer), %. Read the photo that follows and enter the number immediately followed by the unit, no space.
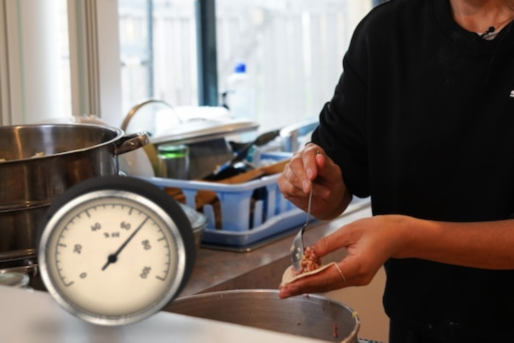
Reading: 68%
